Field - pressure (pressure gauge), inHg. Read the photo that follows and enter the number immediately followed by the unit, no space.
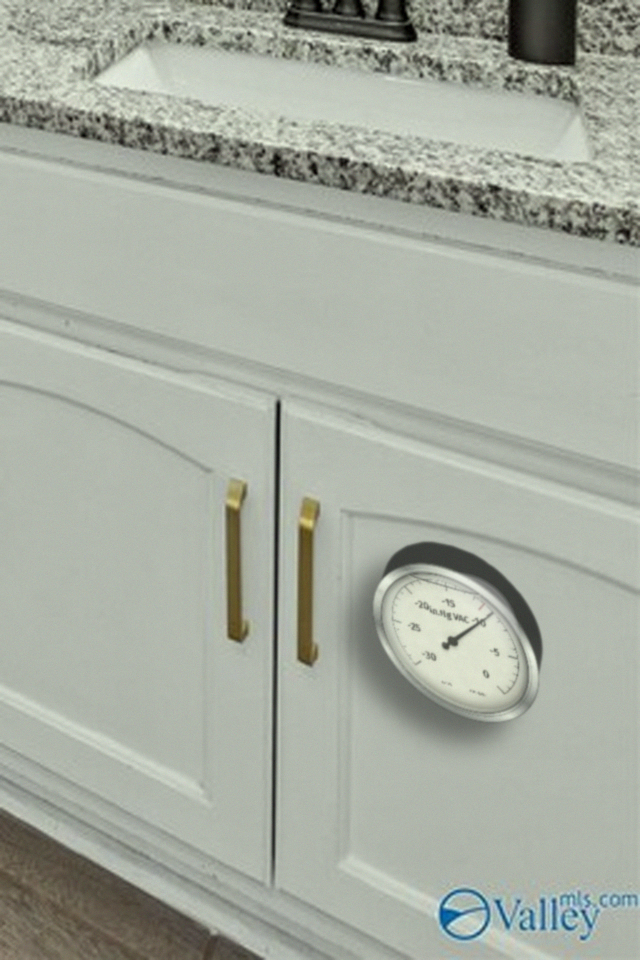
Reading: -10inHg
